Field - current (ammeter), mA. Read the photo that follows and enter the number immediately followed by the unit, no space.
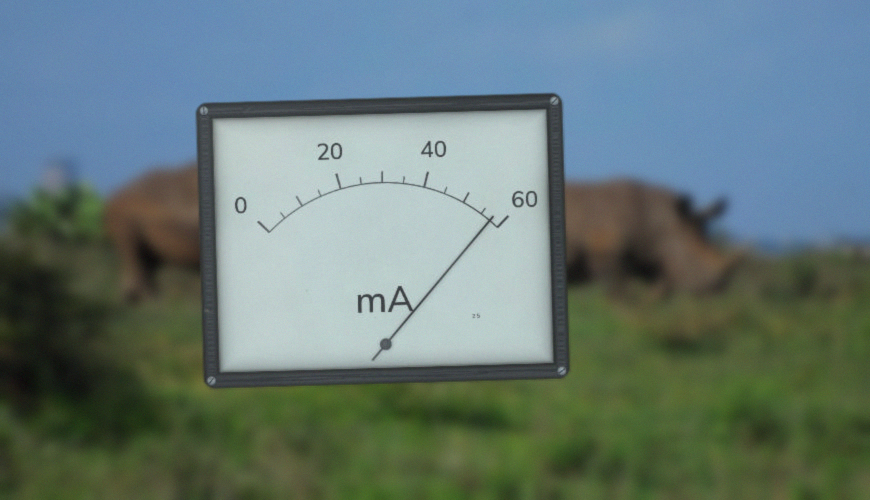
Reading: 57.5mA
